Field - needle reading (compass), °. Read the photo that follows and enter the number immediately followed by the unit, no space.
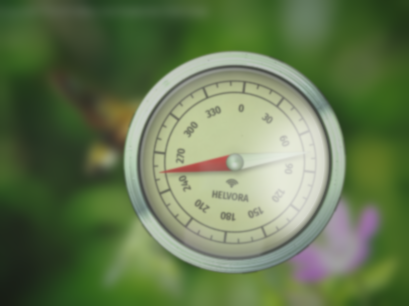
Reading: 255°
